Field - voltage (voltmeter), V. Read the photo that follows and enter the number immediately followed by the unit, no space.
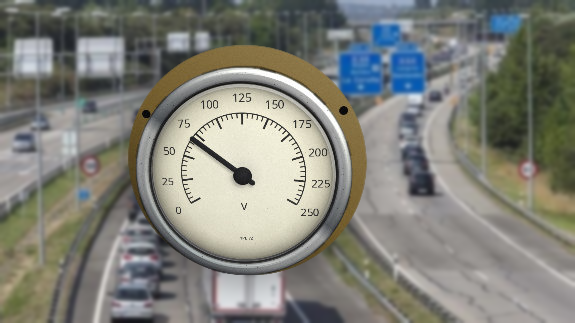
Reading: 70V
